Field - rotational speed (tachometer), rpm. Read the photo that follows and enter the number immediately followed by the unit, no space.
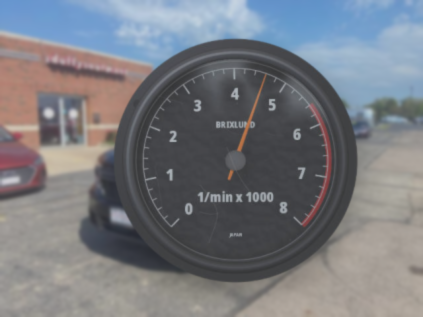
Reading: 4600rpm
